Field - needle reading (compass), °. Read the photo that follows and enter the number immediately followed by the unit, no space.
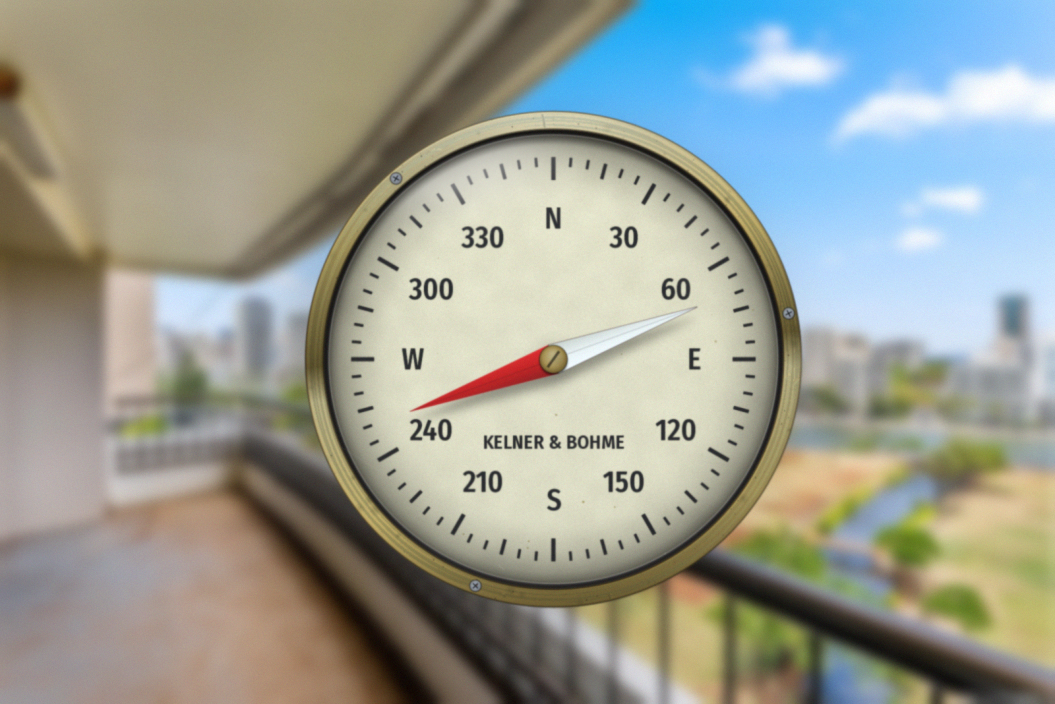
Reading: 250°
